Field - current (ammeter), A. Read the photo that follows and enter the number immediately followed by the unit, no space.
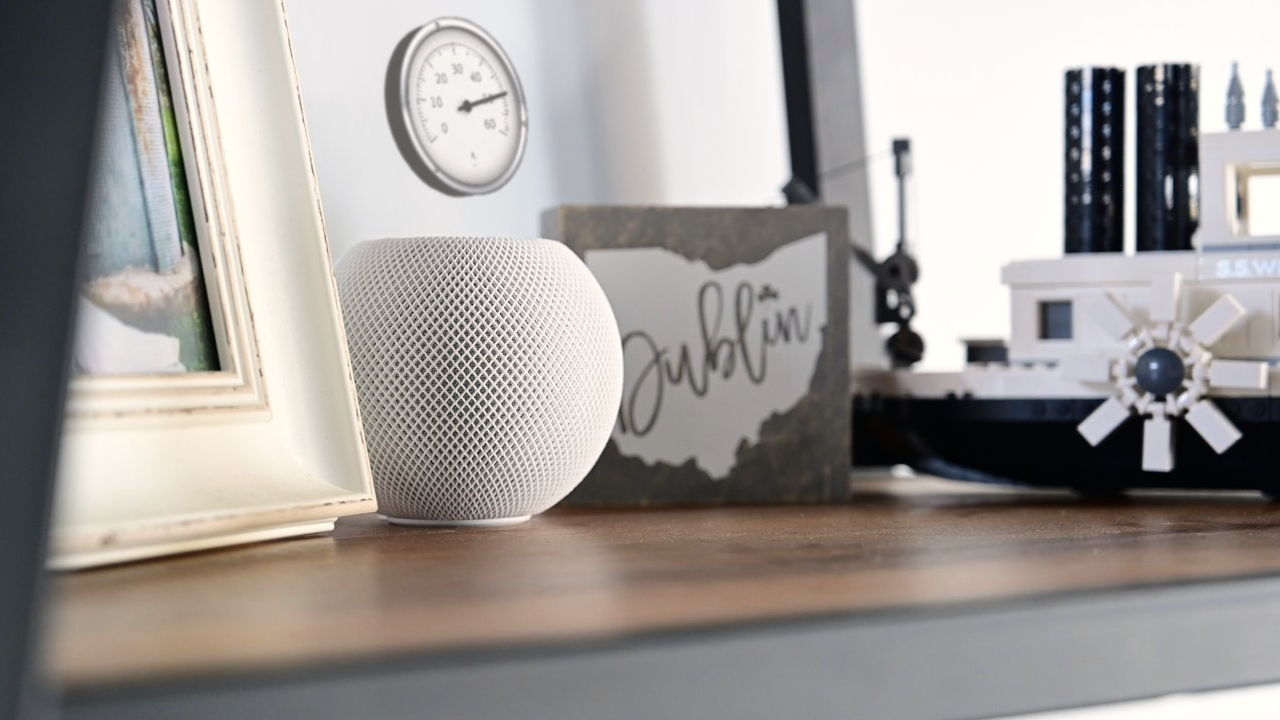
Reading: 50A
